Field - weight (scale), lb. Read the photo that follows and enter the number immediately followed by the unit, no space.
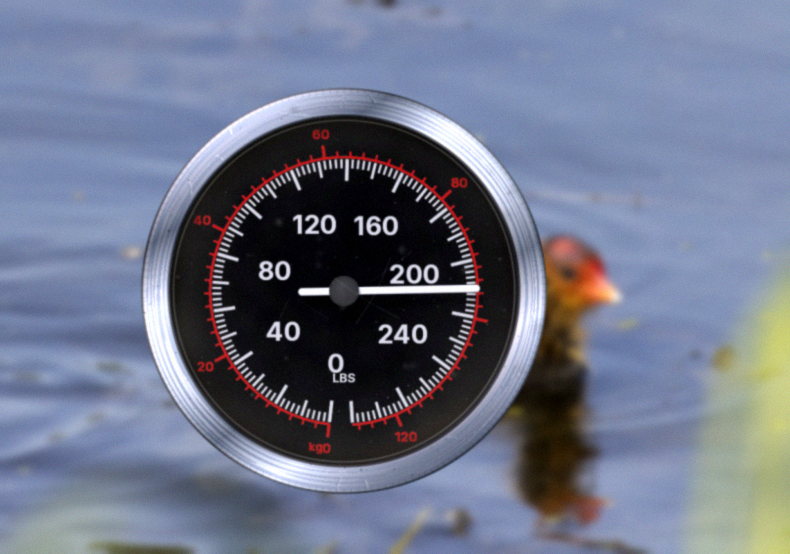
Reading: 210lb
